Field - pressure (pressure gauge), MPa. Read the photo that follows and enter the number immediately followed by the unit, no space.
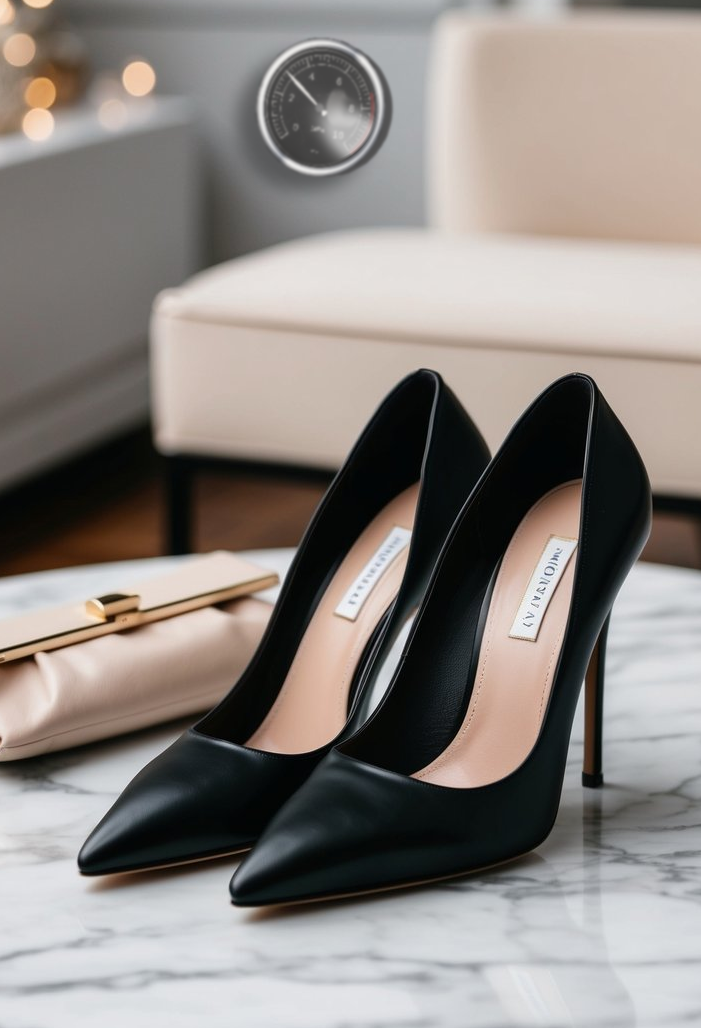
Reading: 3MPa
